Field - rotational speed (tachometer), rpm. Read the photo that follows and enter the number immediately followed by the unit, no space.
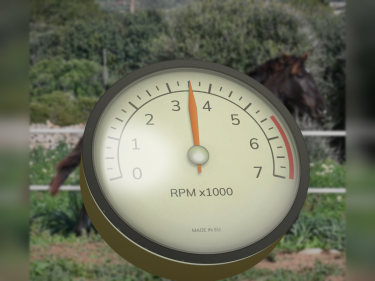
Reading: 3500rpm
